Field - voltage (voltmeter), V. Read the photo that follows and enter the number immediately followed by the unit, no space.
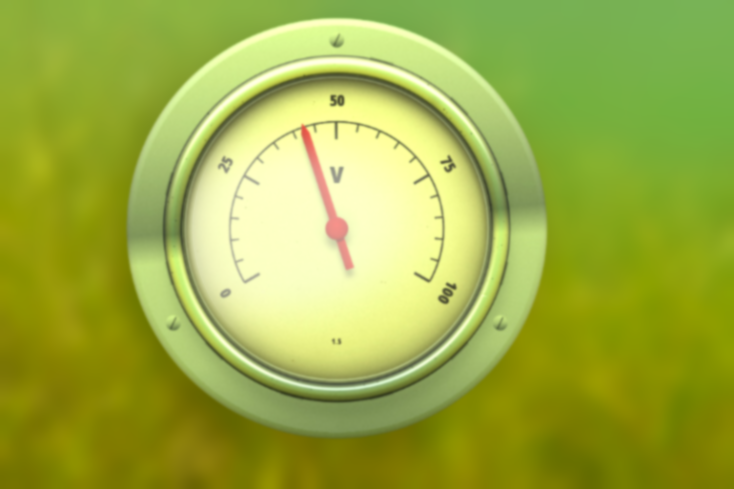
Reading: 42.5V
